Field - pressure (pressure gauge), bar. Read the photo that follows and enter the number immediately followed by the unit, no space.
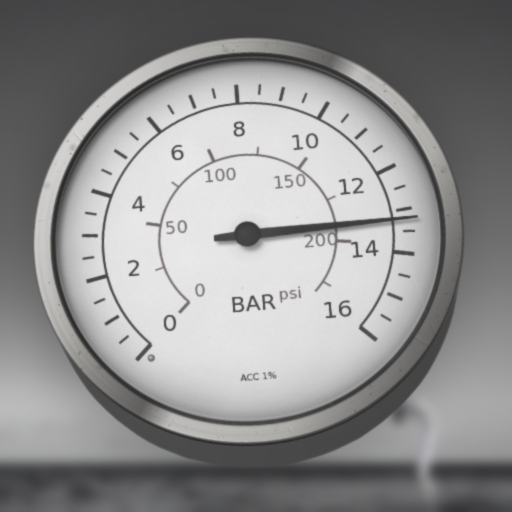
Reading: 13.25bar
